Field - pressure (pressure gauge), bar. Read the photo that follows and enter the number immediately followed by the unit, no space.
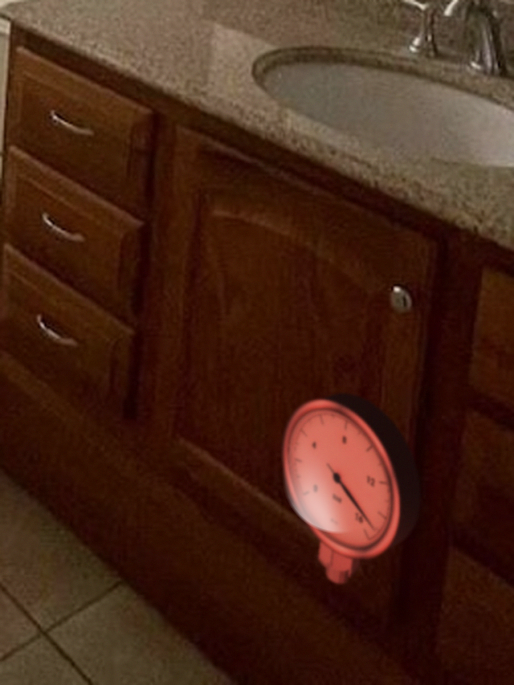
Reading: 15bar
